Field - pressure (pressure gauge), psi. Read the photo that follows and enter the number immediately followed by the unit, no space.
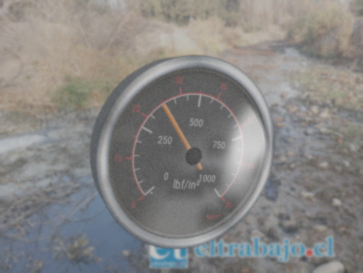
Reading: 350psi
